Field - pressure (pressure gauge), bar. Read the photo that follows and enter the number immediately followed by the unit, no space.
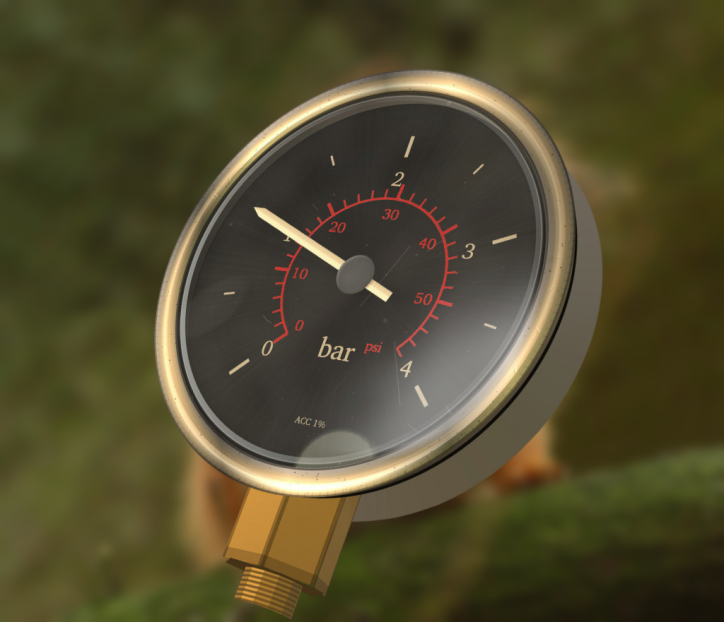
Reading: 1bar
